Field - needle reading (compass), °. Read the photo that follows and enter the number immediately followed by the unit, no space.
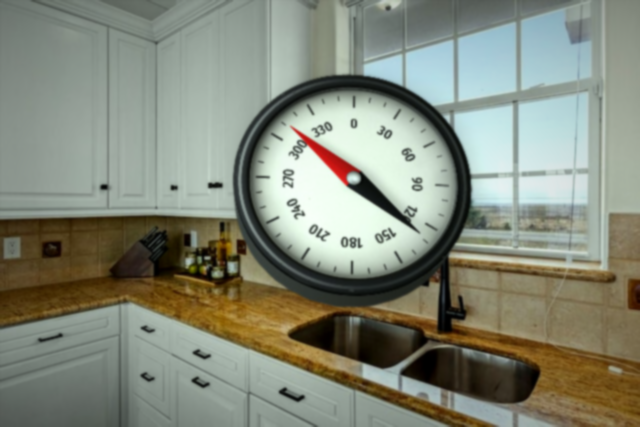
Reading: 310°
